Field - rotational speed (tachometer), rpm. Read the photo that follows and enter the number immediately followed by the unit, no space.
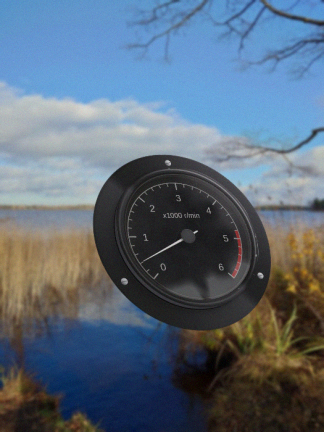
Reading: 400rpm
